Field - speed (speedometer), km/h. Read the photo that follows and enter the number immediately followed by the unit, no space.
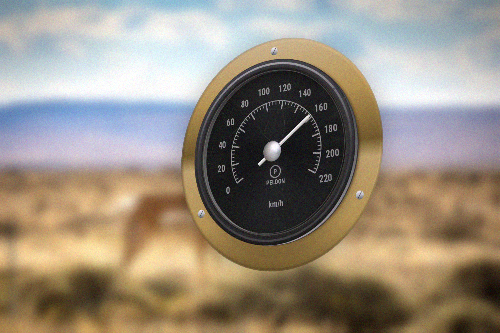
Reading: 160km/h
